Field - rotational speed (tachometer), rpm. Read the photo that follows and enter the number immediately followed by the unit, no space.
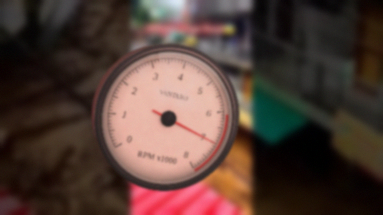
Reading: 7000rpm
